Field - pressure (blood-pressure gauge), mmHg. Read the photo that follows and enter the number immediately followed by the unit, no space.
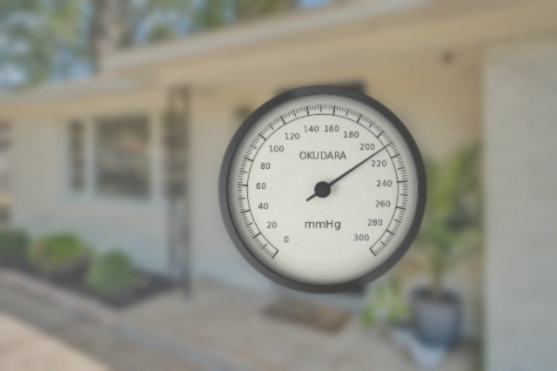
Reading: 210mmHg
